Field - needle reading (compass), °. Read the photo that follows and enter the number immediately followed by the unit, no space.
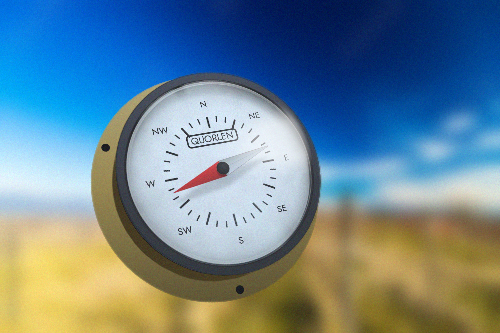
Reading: 255°
